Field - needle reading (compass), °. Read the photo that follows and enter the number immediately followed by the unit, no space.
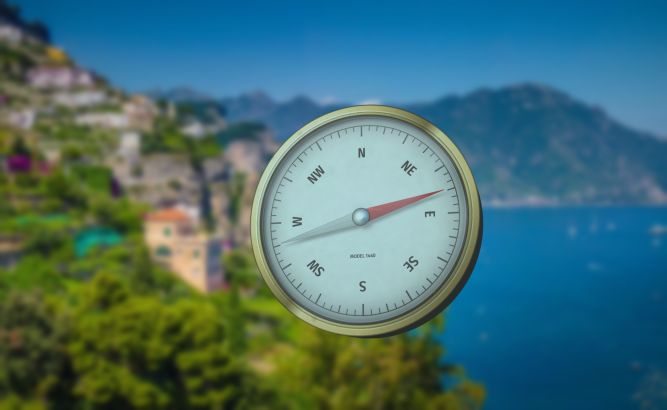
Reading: 75°
